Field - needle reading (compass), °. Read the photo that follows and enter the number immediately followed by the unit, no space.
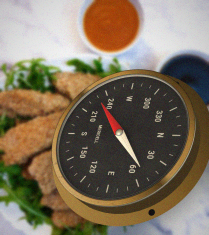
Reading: 230°
